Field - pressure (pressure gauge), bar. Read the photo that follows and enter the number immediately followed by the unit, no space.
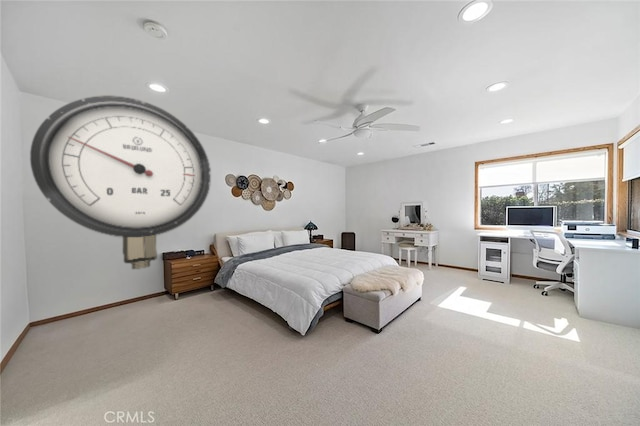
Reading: 6.5bar
